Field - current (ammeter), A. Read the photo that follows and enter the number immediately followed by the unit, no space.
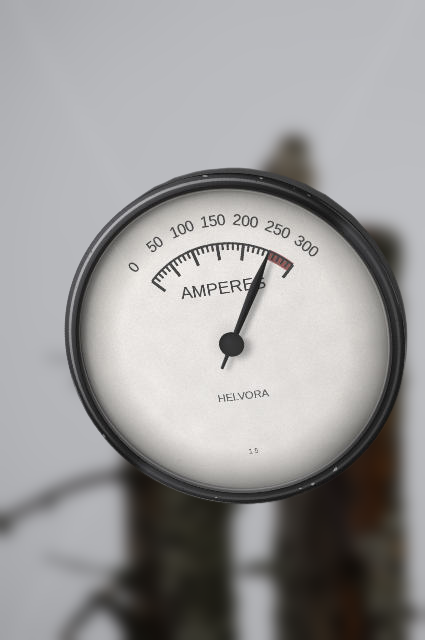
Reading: 250A
